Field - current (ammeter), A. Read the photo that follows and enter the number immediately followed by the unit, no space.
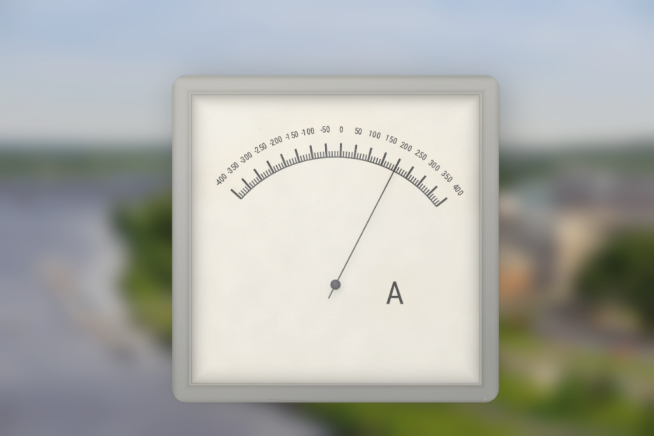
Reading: 200A
